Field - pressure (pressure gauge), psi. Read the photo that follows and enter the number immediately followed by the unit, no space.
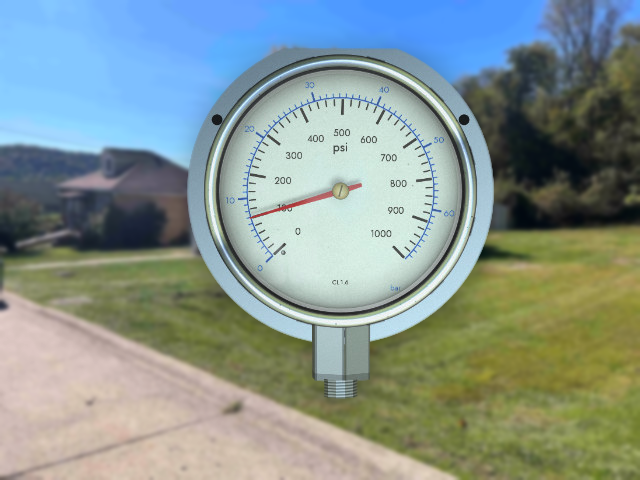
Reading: 100psi
